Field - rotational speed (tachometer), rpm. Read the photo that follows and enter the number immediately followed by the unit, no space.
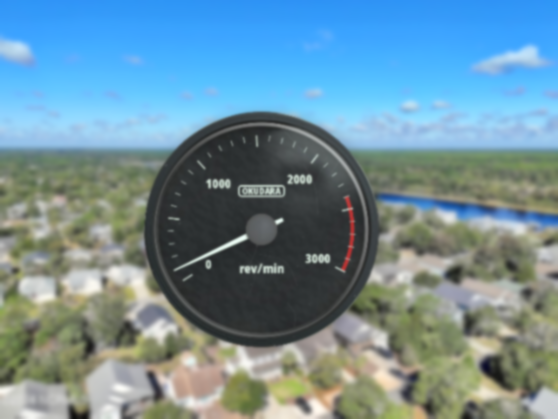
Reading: 100rpm
